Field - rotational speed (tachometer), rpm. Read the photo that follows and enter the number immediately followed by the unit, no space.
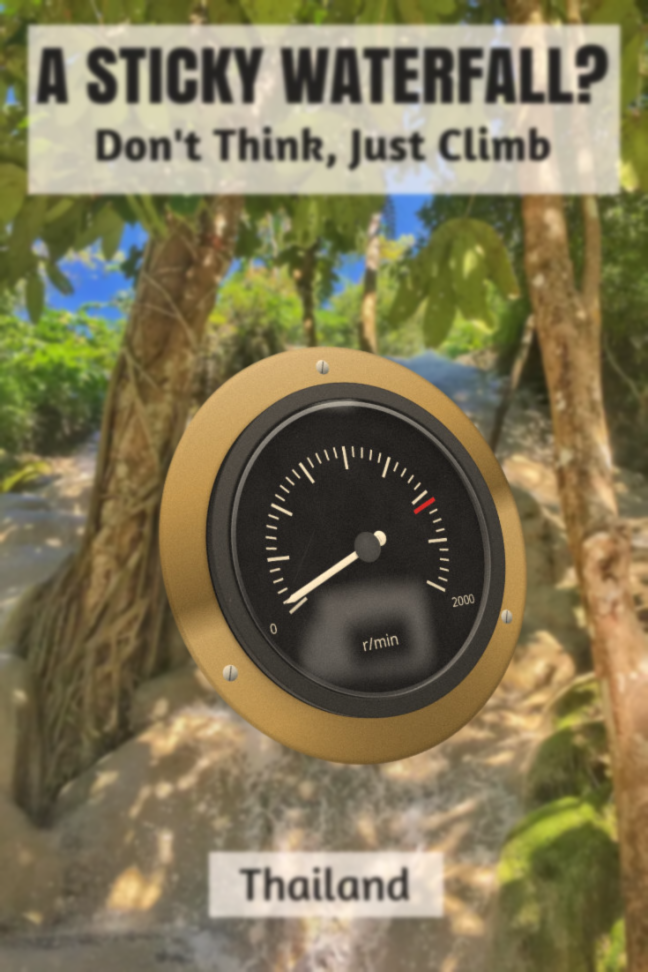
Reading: 50rpm
